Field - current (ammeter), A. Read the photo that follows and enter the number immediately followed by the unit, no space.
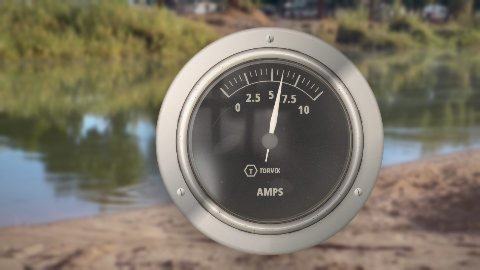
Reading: 6A
